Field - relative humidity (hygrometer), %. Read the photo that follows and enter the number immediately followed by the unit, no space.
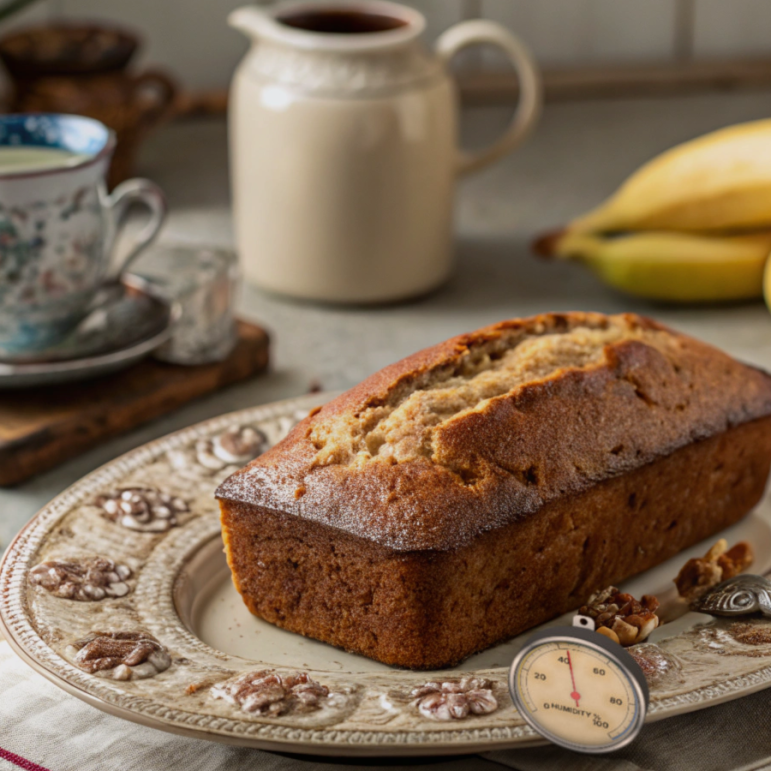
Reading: 44%
